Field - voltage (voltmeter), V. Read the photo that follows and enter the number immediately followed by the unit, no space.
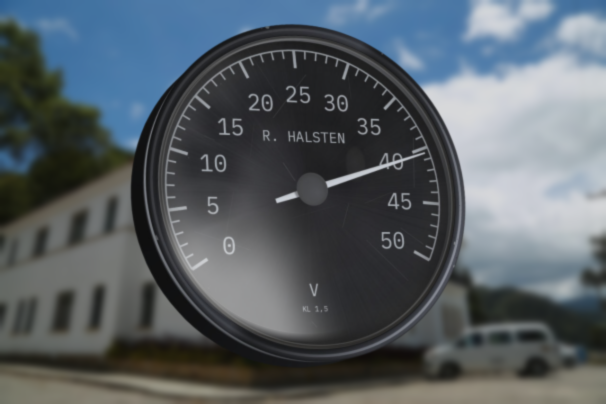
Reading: 40.5V
